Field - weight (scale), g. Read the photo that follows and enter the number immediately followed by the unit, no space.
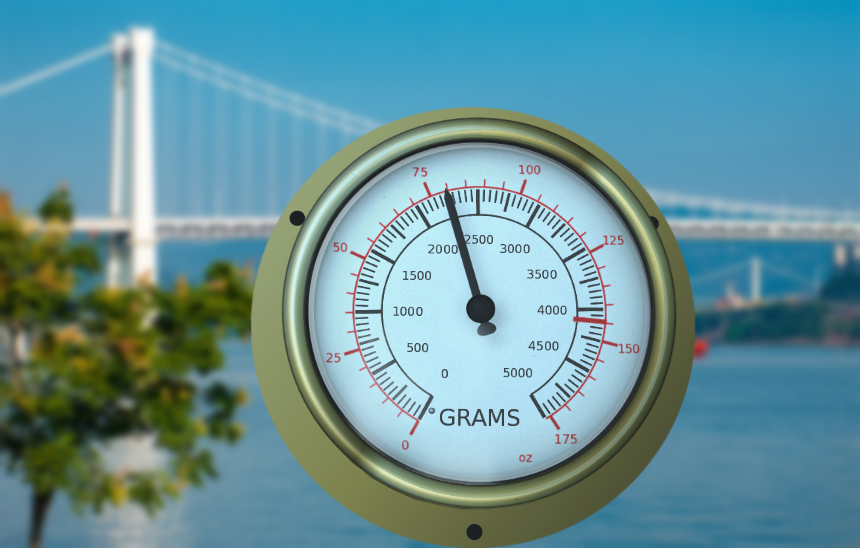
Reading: 2250g
